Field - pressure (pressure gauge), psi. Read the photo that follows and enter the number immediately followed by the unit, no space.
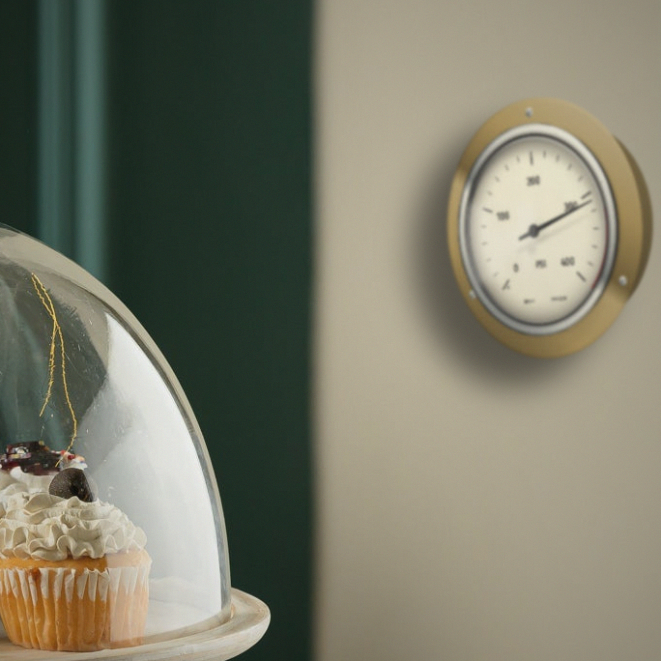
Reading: 310psi
